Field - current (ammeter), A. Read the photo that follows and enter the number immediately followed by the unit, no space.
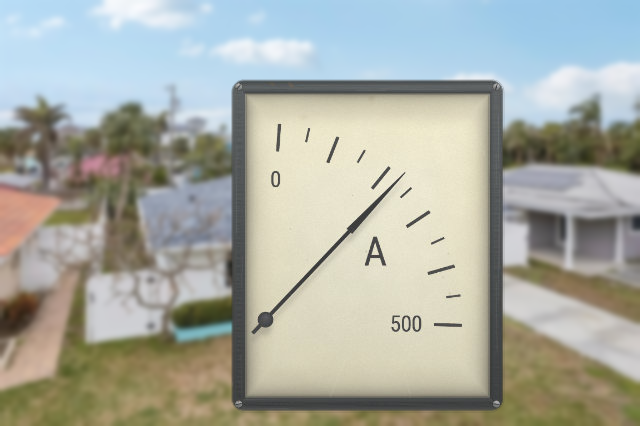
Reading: 225A
